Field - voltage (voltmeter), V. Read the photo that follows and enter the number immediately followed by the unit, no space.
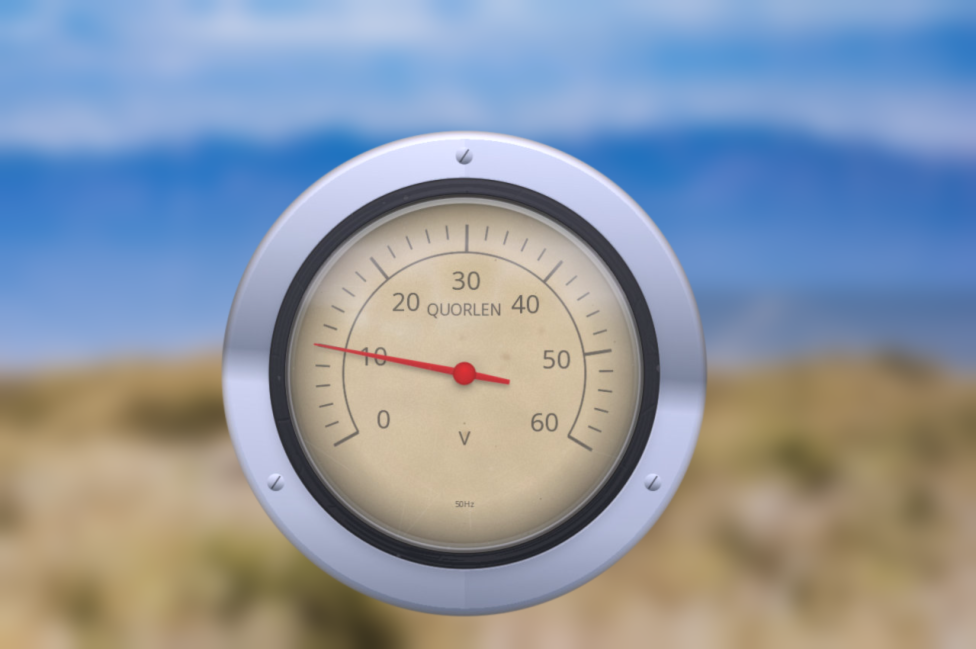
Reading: 10V
